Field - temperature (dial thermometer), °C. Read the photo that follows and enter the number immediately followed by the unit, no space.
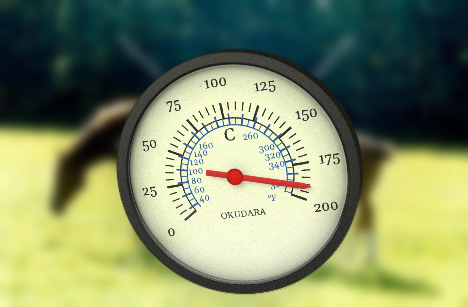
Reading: 190°C
